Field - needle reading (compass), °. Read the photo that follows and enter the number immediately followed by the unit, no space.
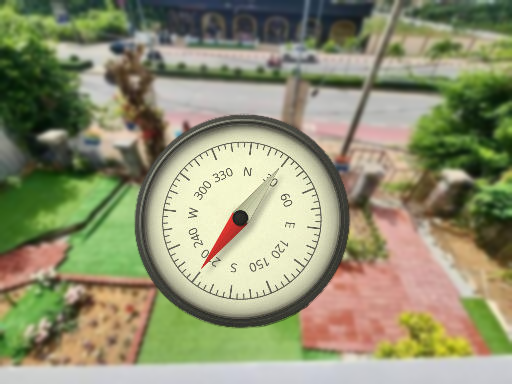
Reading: 210°
